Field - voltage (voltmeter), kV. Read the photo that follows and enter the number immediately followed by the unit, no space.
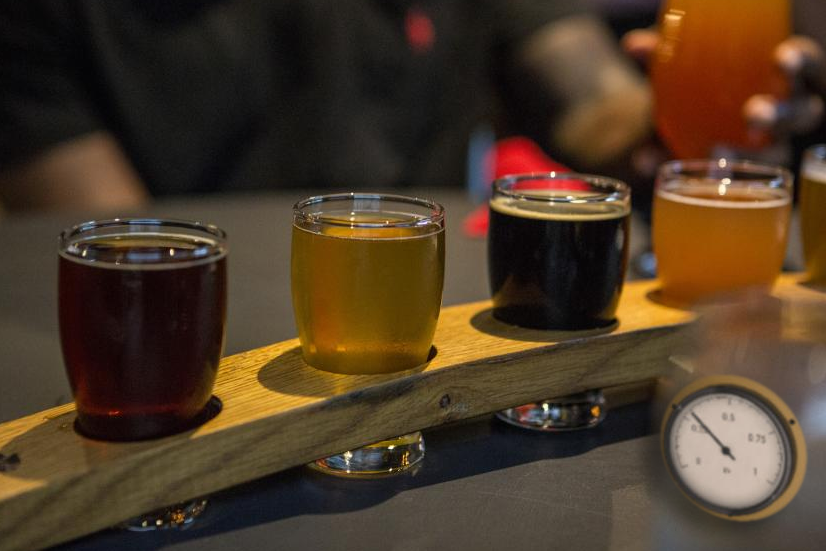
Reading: 0.3kV
